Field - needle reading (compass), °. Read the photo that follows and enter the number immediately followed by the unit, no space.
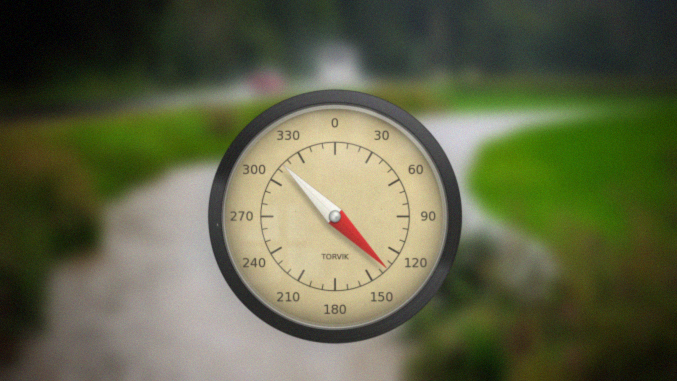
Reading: 135°
